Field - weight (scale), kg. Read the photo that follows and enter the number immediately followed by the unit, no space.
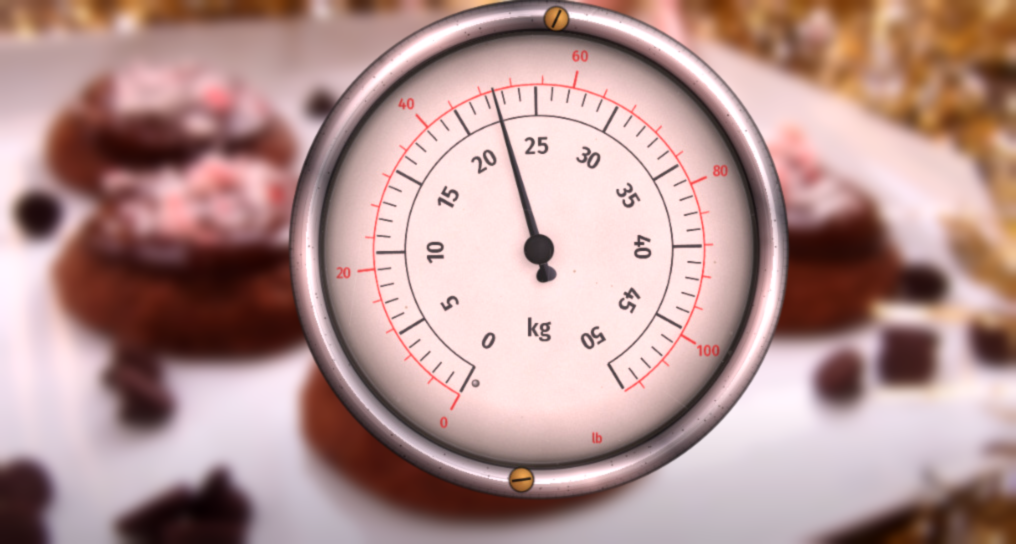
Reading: 22.5kg
